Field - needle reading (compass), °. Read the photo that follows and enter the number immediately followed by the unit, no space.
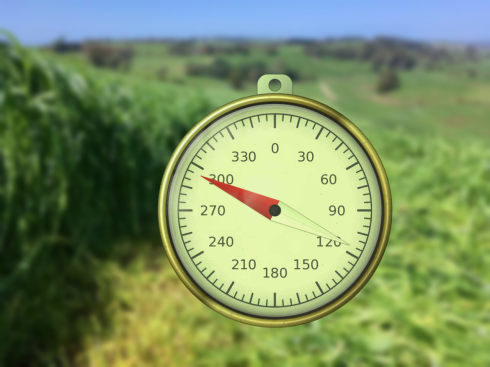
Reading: 295°
